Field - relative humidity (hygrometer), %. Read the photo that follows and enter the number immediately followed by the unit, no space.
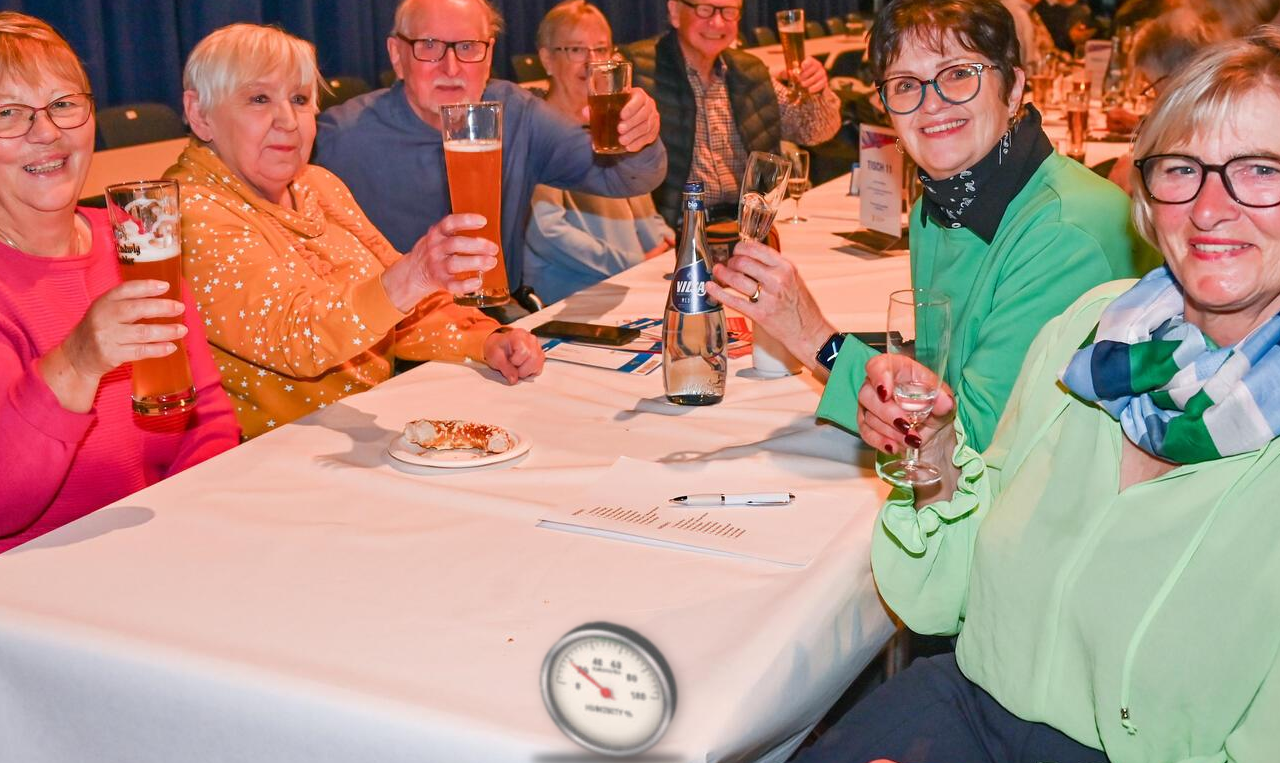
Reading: 20%
